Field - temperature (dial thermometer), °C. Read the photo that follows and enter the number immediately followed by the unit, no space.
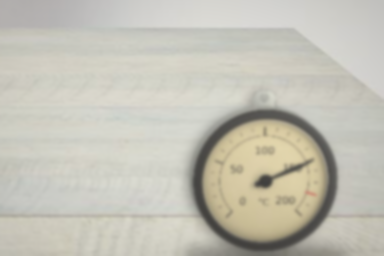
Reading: 150°C
